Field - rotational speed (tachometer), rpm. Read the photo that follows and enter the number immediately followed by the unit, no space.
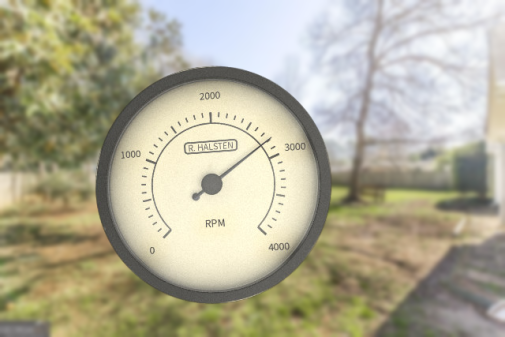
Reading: 2800rpm
